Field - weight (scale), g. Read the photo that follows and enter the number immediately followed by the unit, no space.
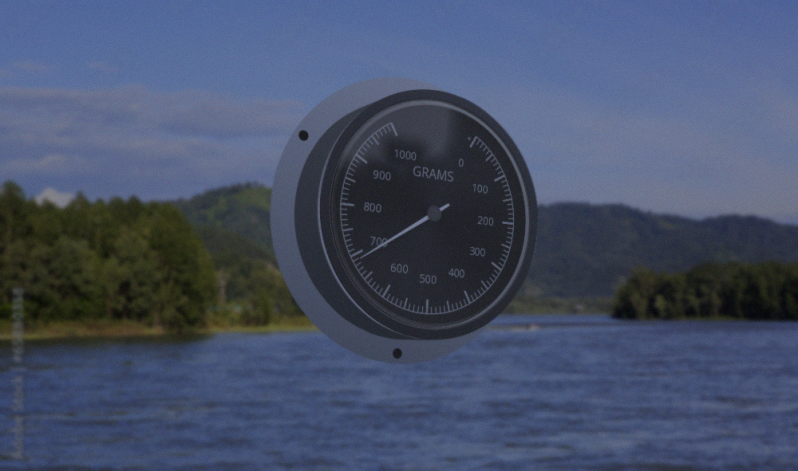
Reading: 690g
